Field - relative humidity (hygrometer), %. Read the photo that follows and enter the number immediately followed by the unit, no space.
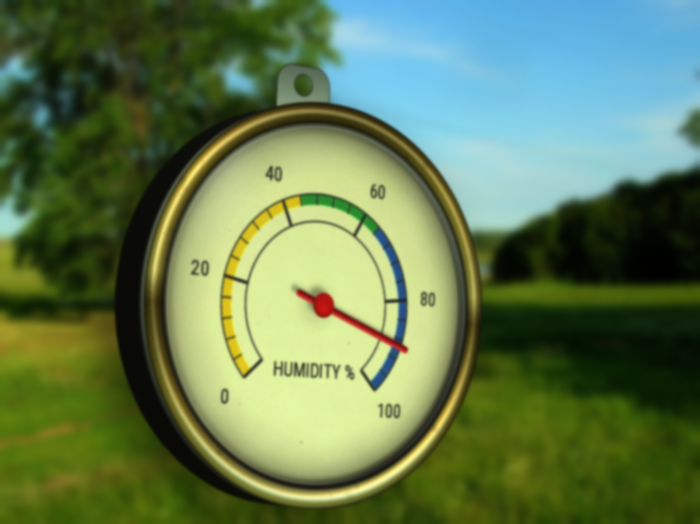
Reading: 90%
